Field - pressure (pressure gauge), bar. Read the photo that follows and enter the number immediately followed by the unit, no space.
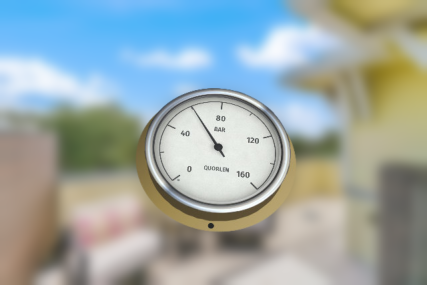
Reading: 60bar
